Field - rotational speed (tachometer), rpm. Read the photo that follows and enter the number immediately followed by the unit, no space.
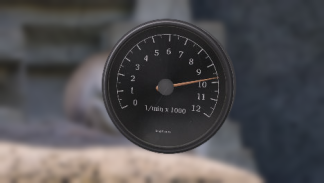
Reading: 9750rpm
